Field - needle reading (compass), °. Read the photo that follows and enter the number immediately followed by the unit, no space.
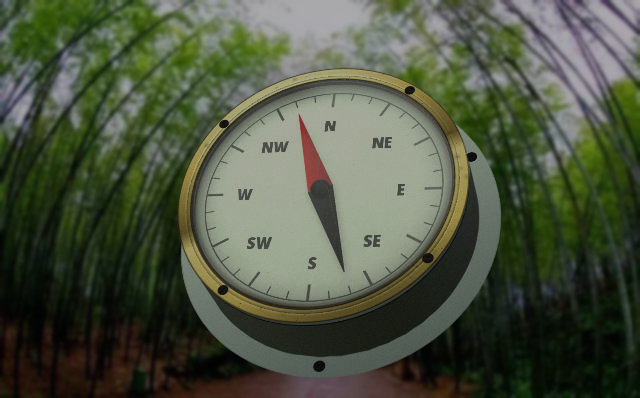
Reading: 340°
